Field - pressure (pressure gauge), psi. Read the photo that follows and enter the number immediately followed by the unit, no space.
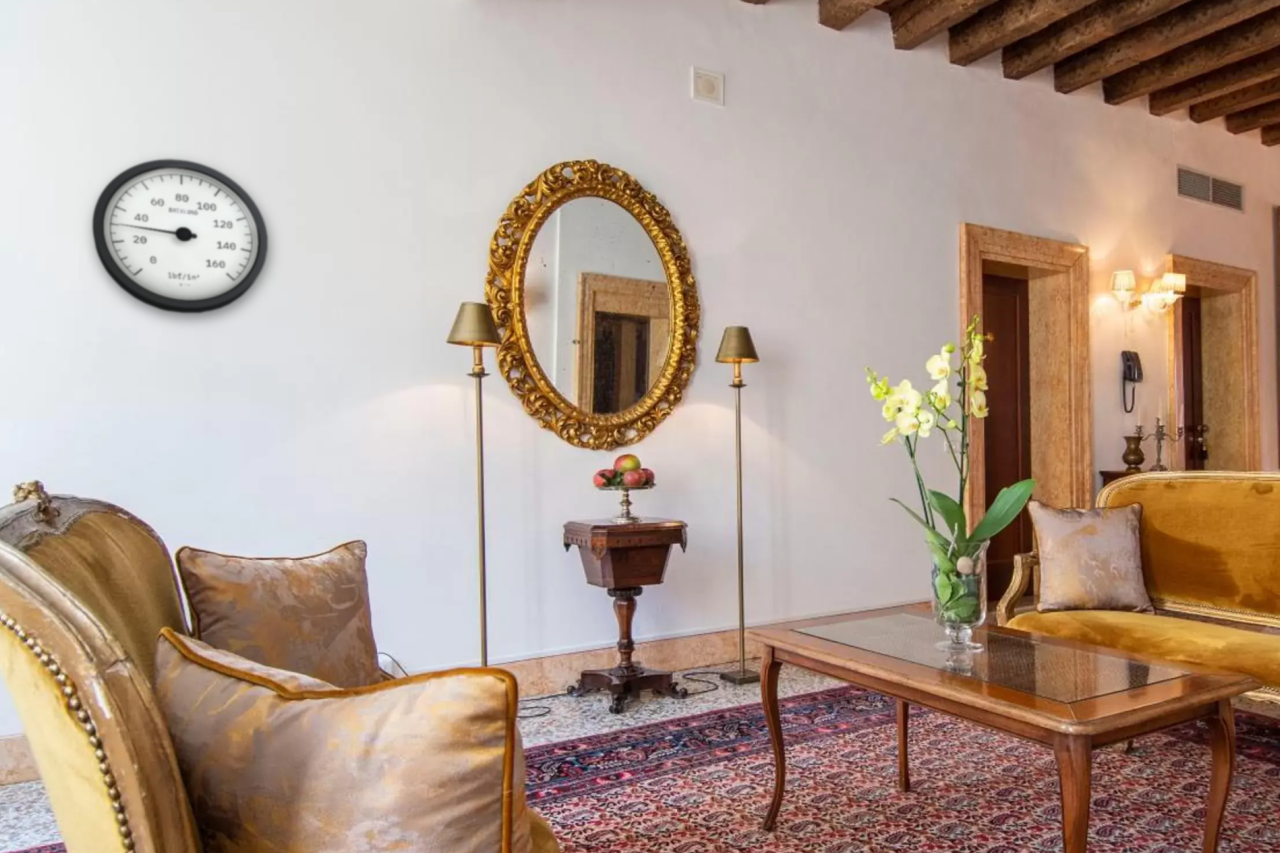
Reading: 30psi
